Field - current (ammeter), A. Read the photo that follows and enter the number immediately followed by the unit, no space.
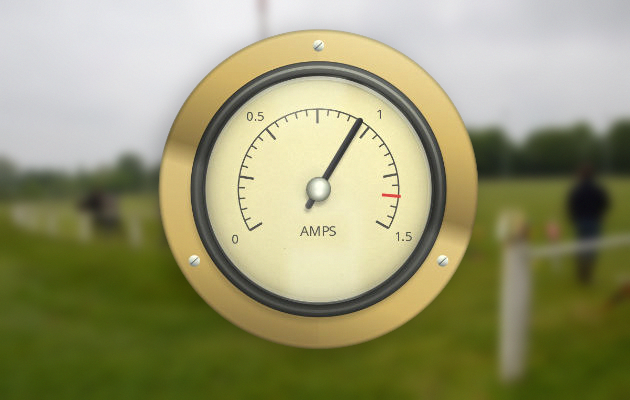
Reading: 0.95A
